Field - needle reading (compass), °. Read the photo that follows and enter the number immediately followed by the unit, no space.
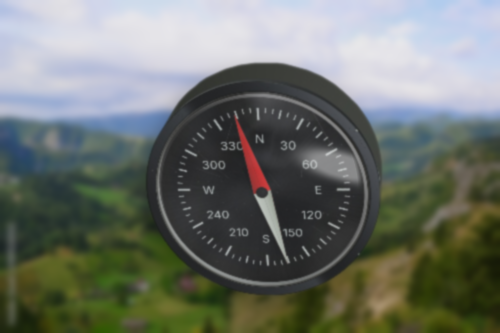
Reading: 345°
